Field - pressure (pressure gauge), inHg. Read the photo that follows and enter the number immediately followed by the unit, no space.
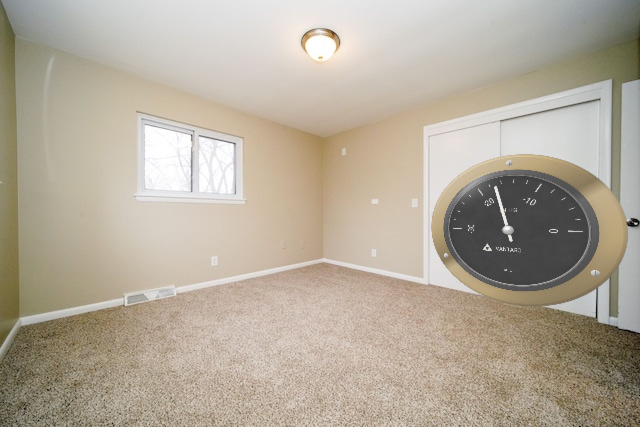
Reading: -17inHg
